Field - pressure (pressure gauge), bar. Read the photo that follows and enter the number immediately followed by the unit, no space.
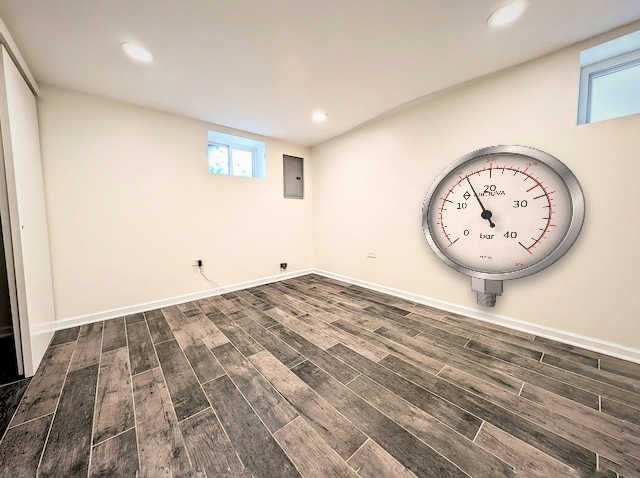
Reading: 16bar
